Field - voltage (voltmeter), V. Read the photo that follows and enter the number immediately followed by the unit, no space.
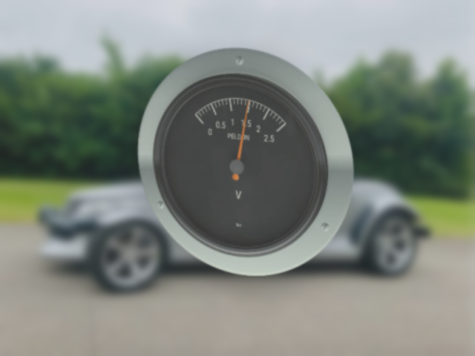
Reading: 1.5V
